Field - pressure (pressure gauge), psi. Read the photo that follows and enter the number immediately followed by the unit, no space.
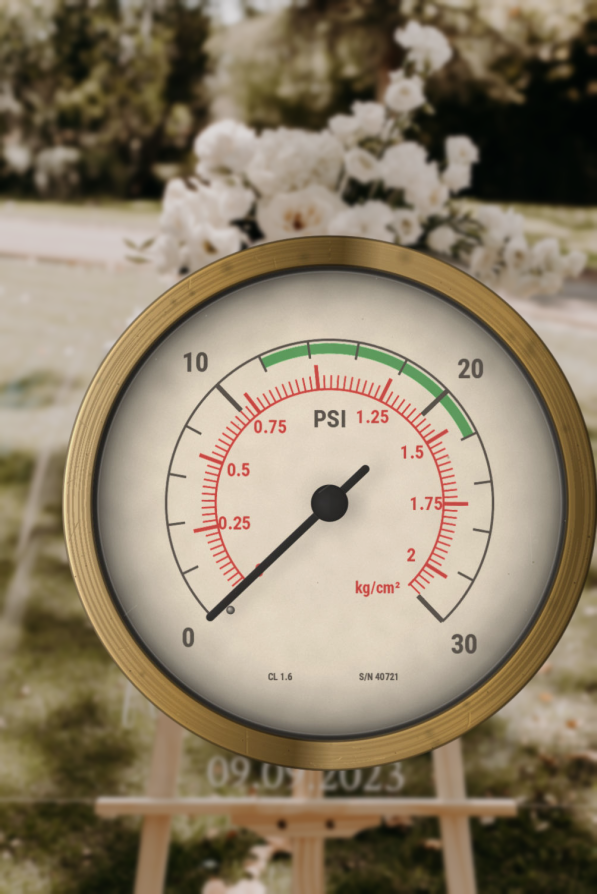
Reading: 0psi
